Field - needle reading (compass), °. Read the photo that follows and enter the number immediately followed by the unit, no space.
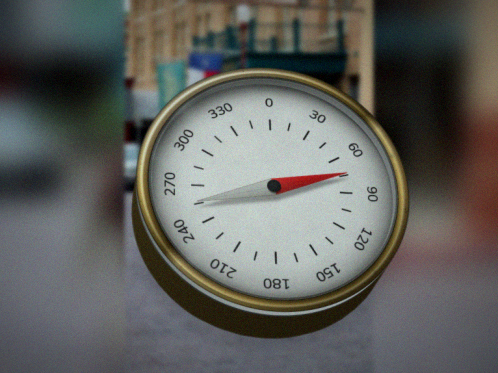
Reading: 75°
